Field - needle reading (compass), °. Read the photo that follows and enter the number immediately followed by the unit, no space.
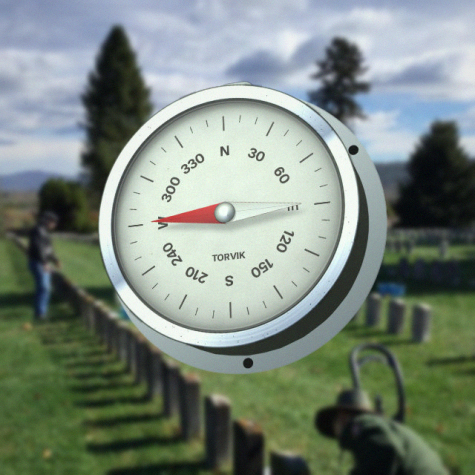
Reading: 270°
